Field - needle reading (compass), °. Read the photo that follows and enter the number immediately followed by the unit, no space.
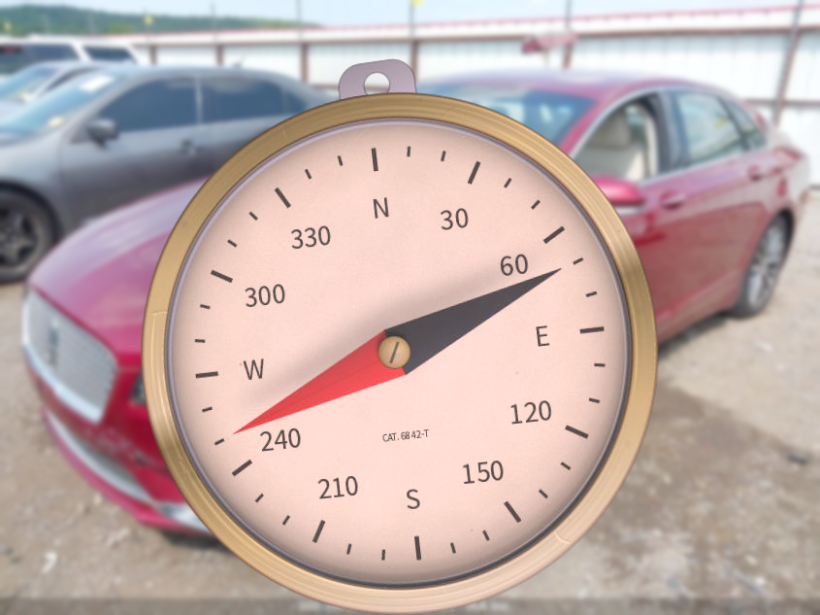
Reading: 250°
